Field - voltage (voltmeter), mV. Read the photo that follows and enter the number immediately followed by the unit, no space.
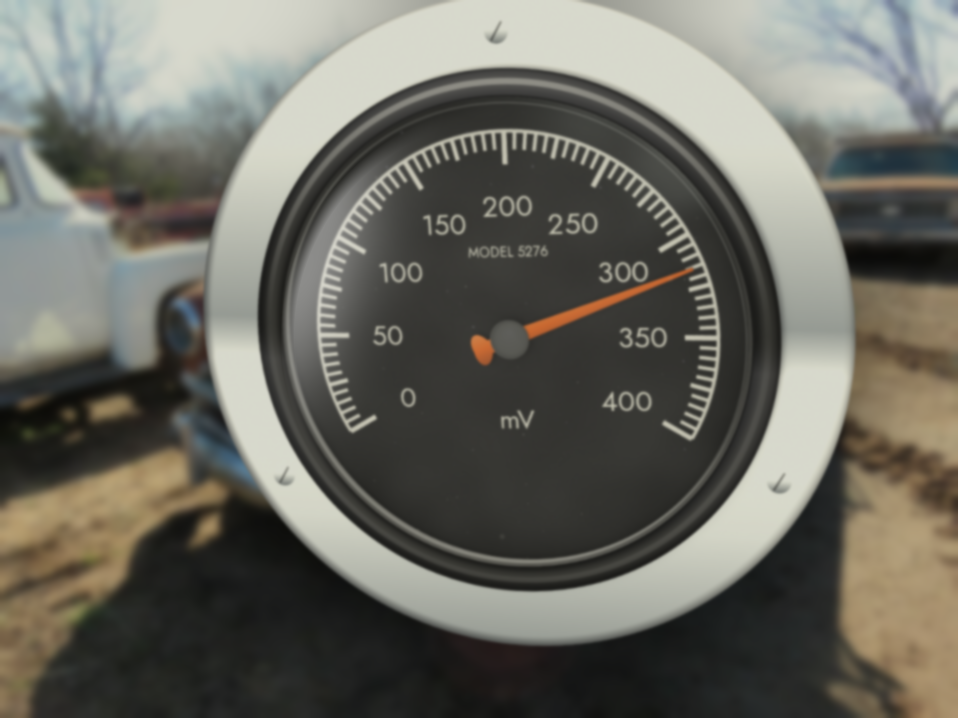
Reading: 315mV
